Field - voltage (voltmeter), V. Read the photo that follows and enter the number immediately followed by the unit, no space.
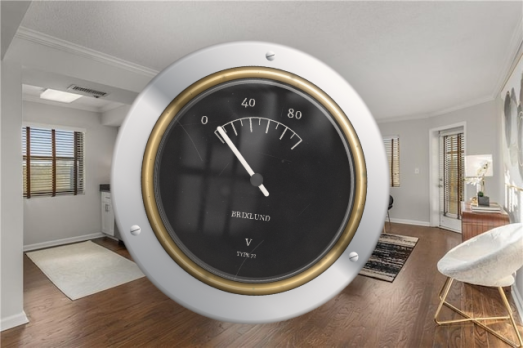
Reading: 5V
